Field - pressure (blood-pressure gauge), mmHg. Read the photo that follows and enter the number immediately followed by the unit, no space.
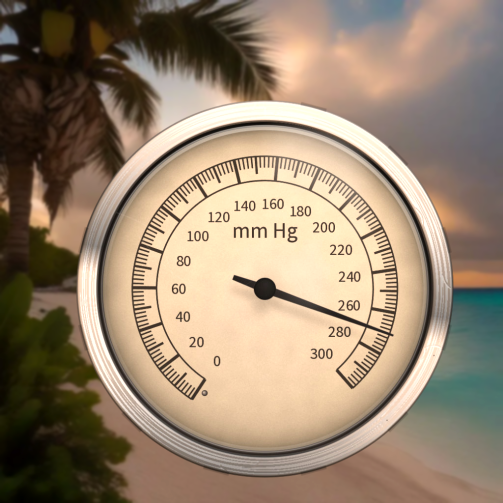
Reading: 270mmHg
